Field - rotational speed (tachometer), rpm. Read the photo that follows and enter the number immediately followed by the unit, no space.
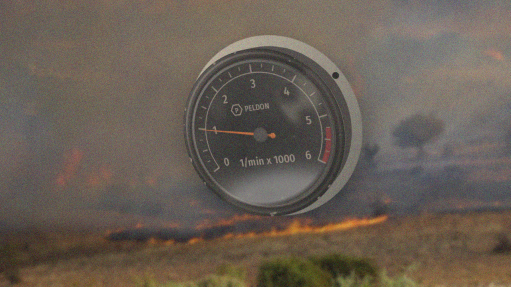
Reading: 1000rpm
